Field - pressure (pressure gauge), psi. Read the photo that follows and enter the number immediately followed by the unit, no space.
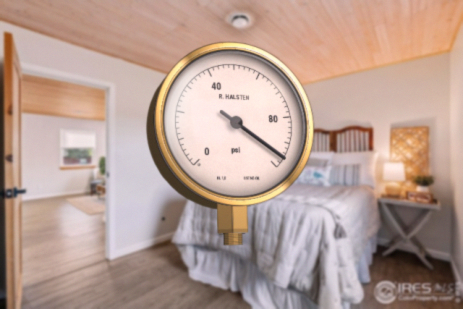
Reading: 96psi
